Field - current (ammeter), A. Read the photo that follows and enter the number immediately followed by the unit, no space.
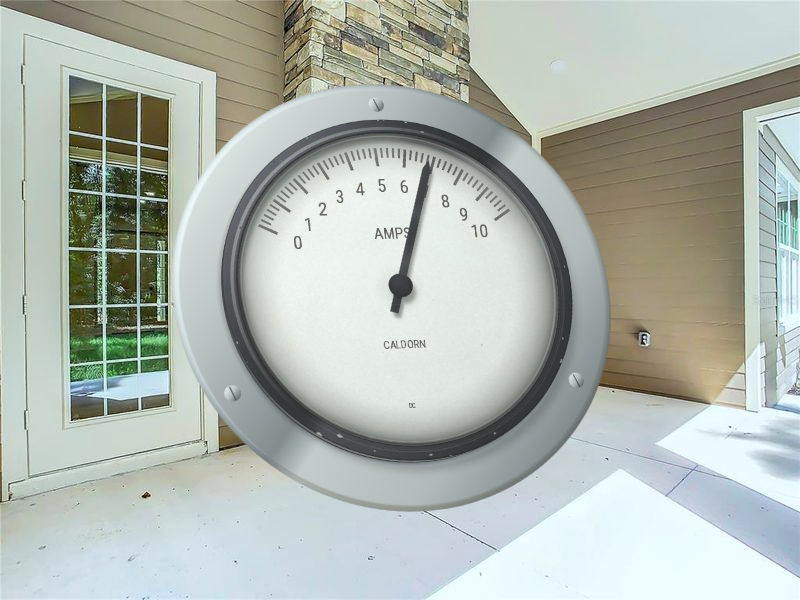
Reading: 6.8A
